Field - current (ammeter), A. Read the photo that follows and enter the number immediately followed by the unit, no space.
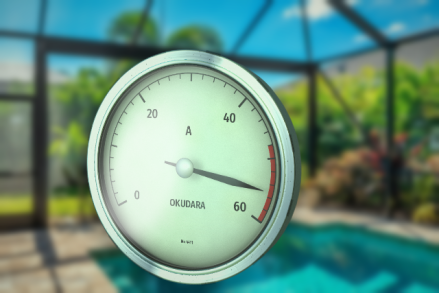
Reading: 55A
